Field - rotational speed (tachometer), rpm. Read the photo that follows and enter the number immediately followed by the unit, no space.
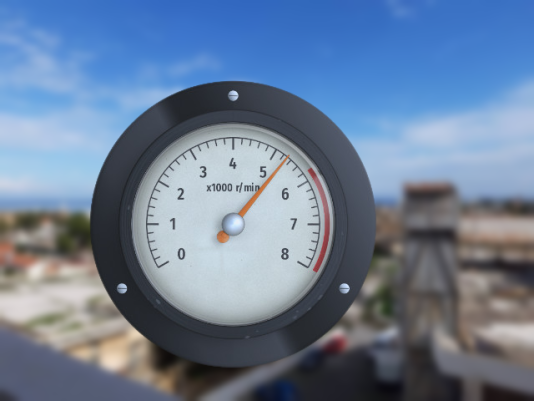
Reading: 5300rpm
